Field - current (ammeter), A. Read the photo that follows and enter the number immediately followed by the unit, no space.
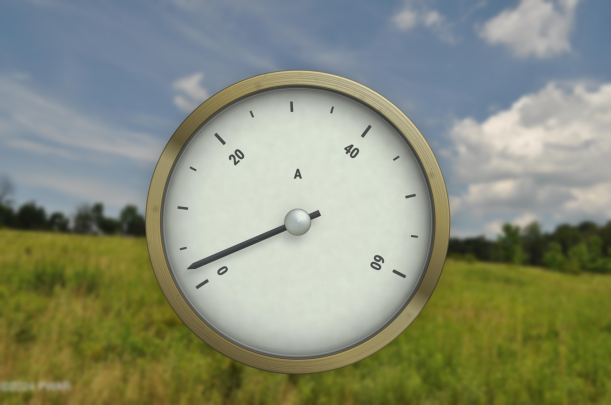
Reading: 2.5A
